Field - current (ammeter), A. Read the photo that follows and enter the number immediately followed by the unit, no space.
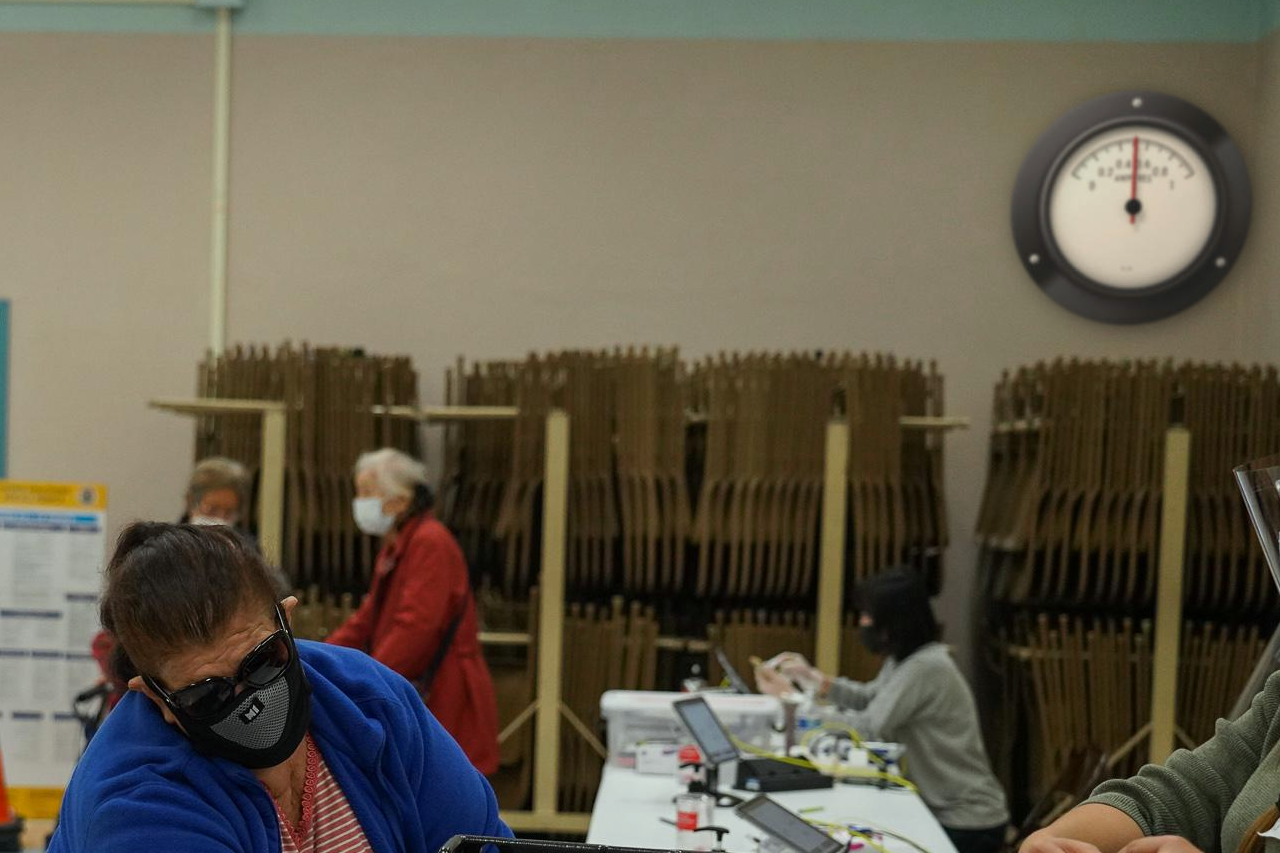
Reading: 0.5A
